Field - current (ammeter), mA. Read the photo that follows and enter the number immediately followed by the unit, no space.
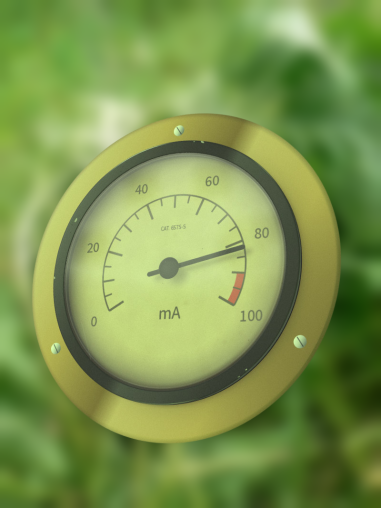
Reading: 82.5mA
